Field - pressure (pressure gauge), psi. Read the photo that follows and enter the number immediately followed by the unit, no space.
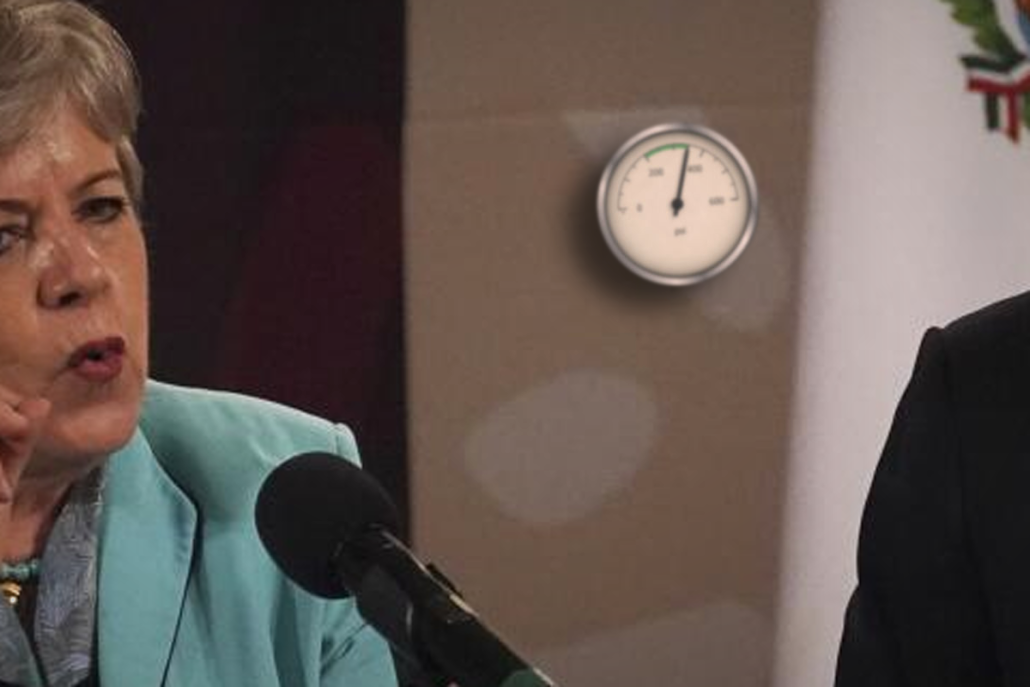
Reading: 350psi
